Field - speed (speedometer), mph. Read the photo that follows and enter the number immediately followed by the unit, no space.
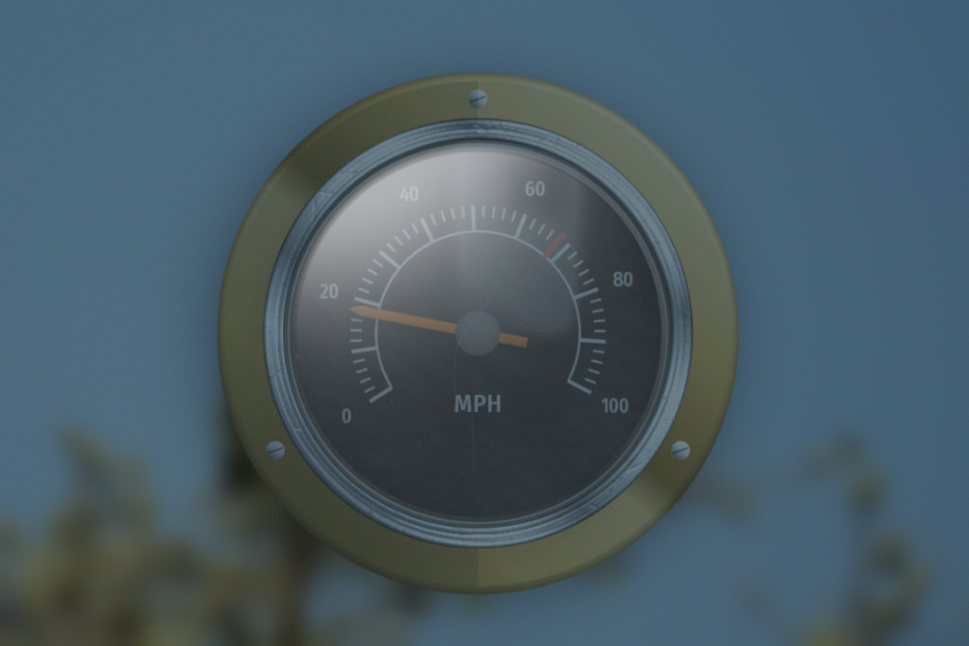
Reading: 18mph
